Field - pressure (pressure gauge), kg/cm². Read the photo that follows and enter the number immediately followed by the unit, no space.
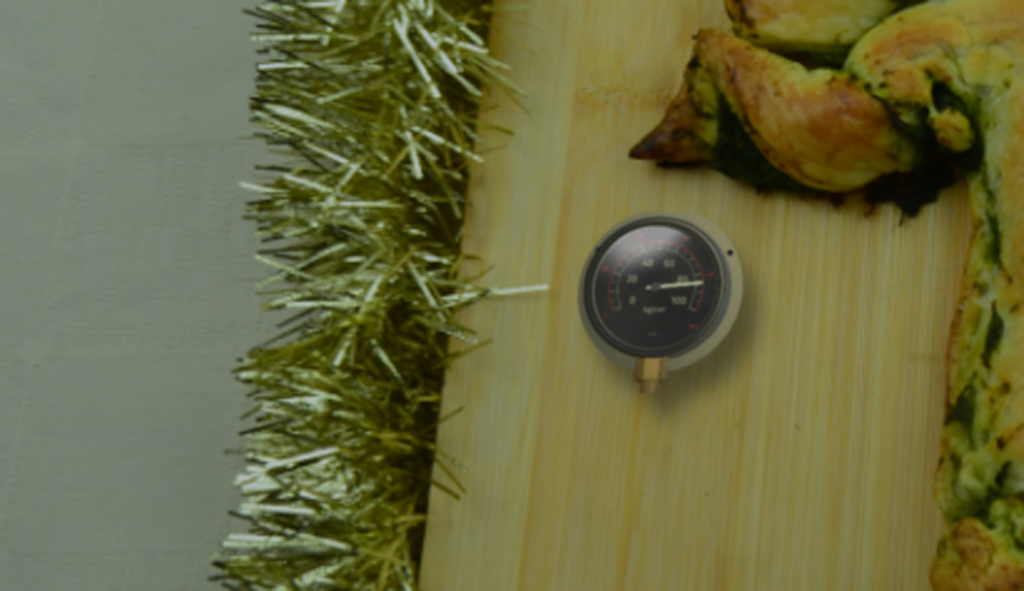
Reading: 85kg/cm²
